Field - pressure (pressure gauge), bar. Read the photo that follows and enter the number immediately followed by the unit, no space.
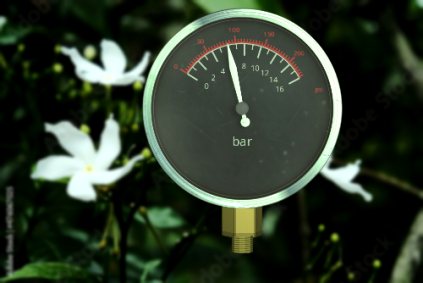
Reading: 6bar
